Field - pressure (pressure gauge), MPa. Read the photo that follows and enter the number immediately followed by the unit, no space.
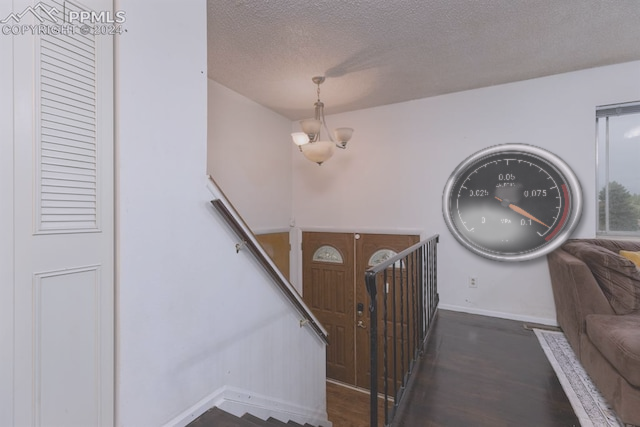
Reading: 0.095MPa
